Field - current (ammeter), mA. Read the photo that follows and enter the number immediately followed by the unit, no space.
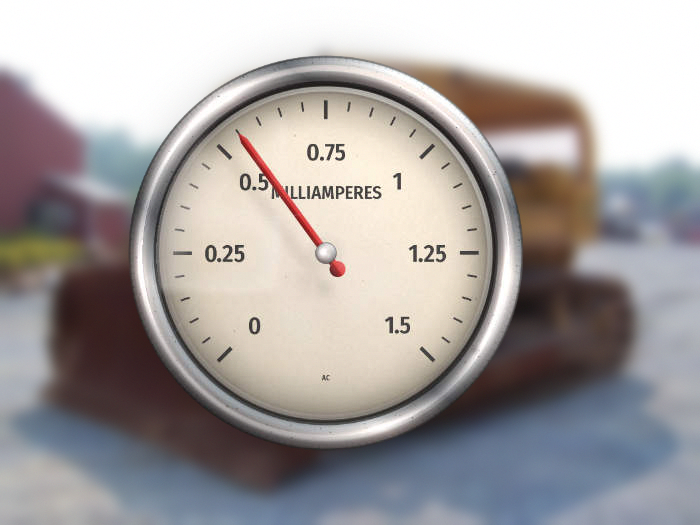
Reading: 0.55mA
